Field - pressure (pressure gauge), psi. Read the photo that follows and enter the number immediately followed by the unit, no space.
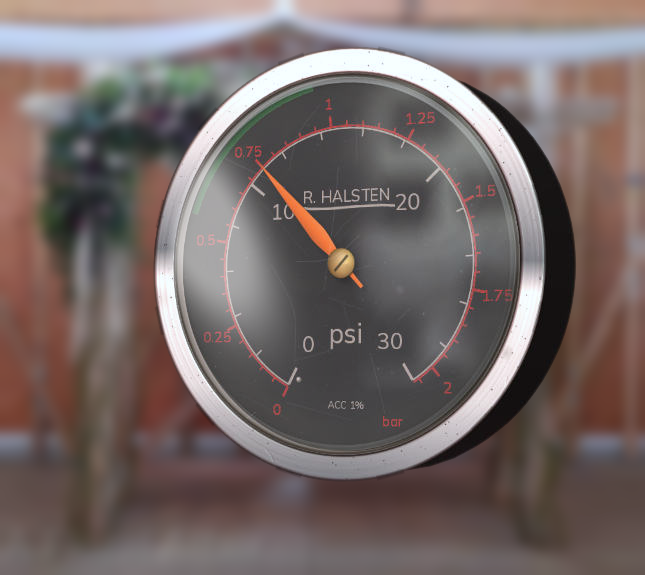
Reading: 11psi
